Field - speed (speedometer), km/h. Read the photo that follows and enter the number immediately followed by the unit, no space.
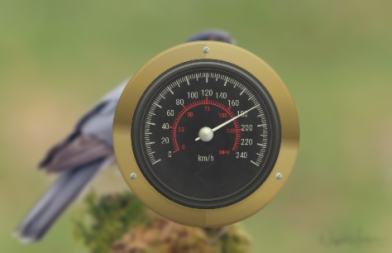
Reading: 180km/h
